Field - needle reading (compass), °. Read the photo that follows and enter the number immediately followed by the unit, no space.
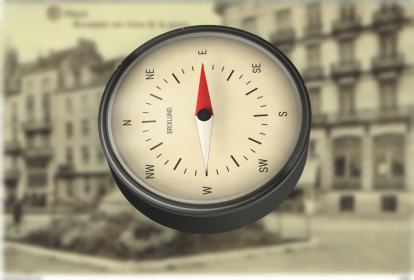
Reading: 90°
